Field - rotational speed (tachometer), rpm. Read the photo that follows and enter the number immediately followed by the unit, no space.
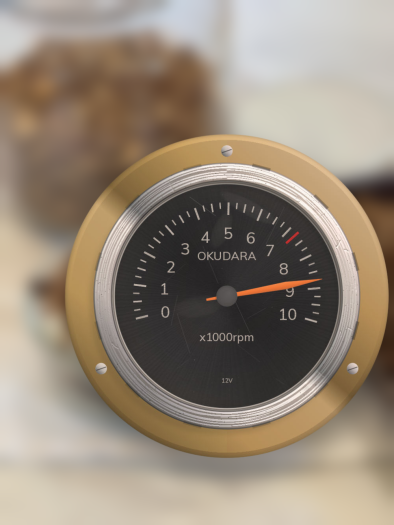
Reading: 8750rpm
